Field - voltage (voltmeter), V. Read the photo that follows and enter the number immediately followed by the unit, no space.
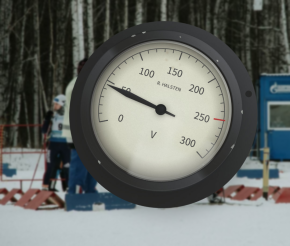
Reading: 45V
